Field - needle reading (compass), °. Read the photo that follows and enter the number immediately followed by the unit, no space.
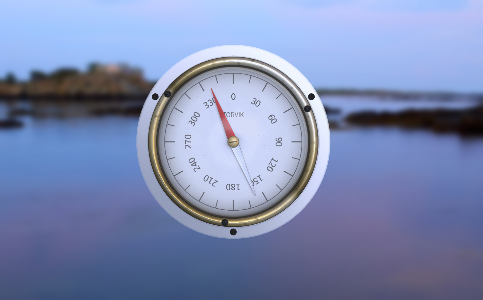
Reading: 337.5°
